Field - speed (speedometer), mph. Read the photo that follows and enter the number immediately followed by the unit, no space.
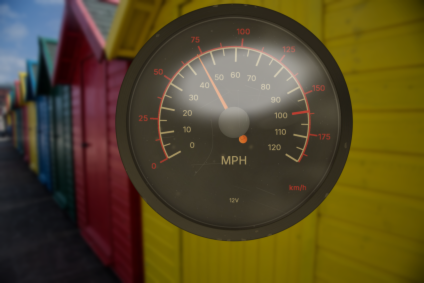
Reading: 45mph
